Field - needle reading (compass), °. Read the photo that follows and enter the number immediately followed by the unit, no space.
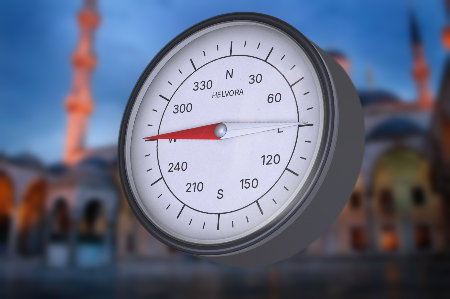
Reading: 270°
